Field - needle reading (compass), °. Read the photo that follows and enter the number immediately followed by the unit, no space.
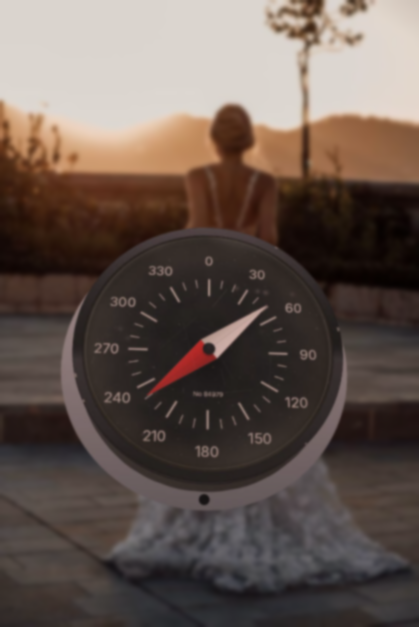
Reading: 230°
